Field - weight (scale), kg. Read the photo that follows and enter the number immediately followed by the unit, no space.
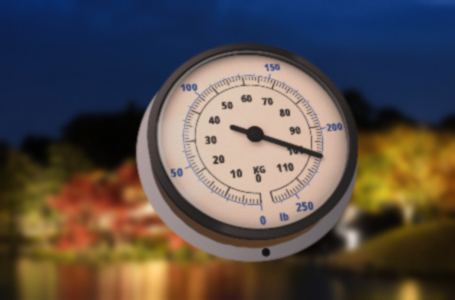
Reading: 100kg
